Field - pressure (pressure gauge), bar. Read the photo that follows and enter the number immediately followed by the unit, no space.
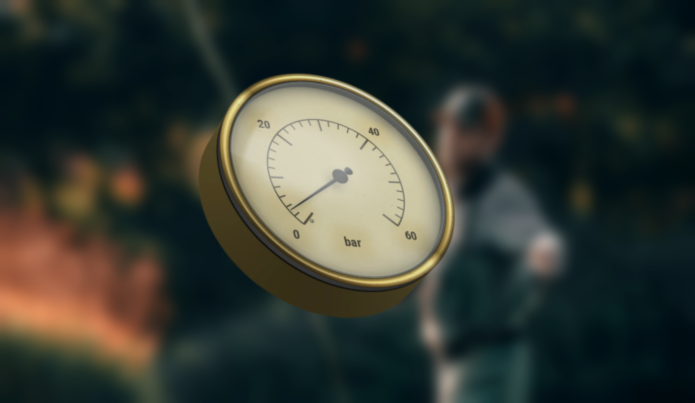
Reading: 3bar
